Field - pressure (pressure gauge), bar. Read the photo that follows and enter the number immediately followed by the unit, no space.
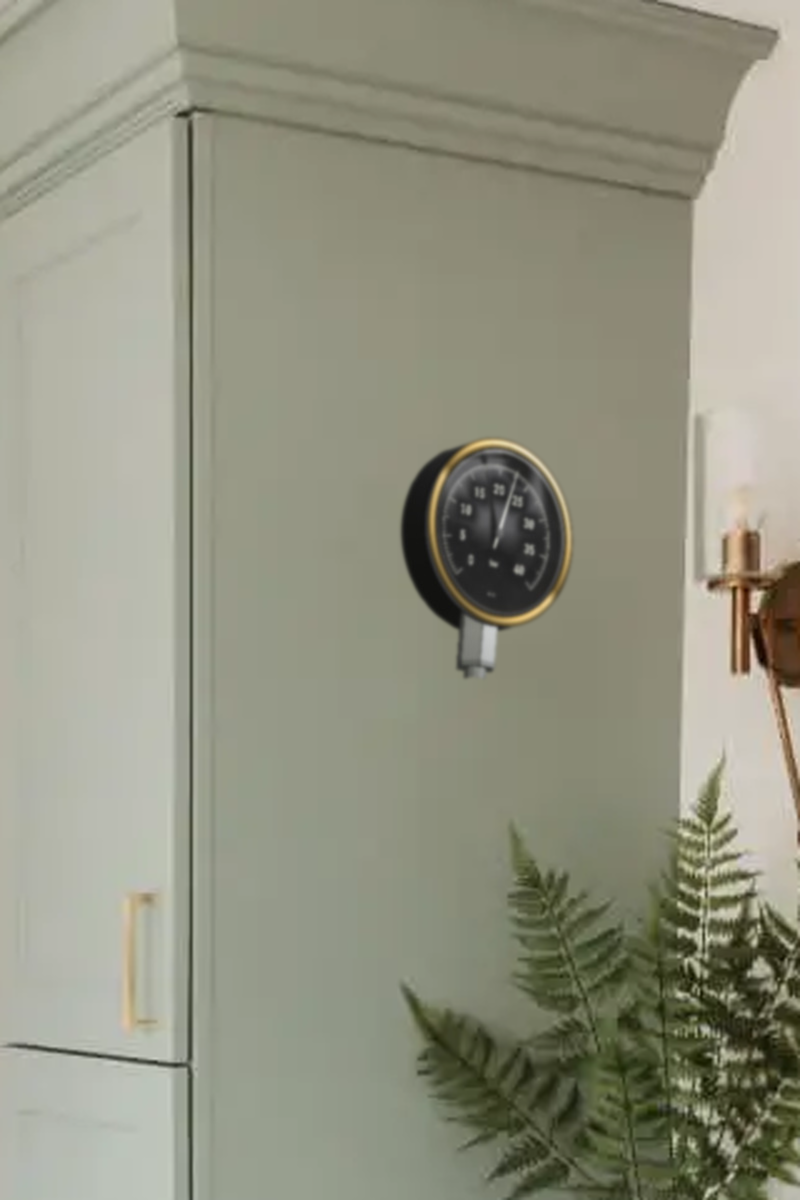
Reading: 22.5bar
